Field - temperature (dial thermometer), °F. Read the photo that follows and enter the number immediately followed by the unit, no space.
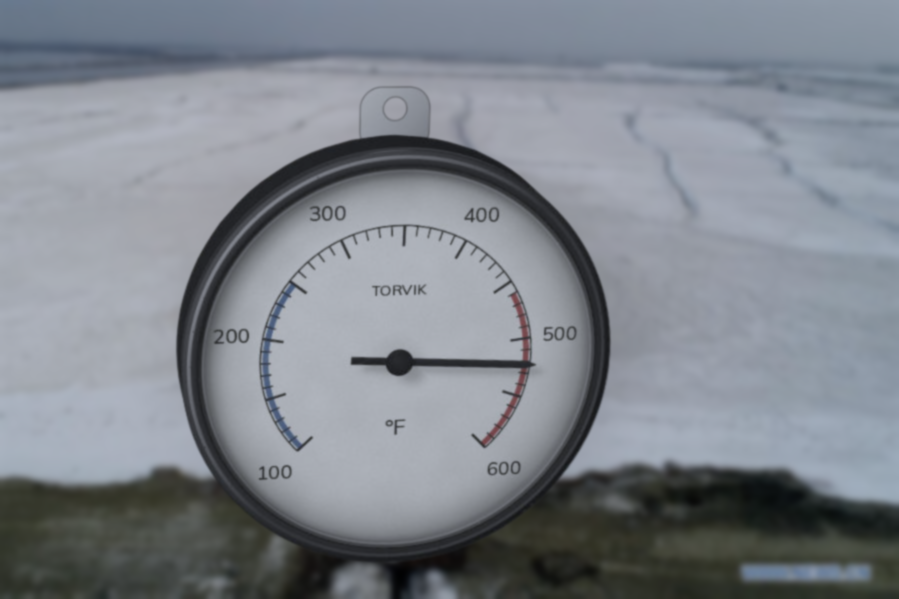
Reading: 520°F
